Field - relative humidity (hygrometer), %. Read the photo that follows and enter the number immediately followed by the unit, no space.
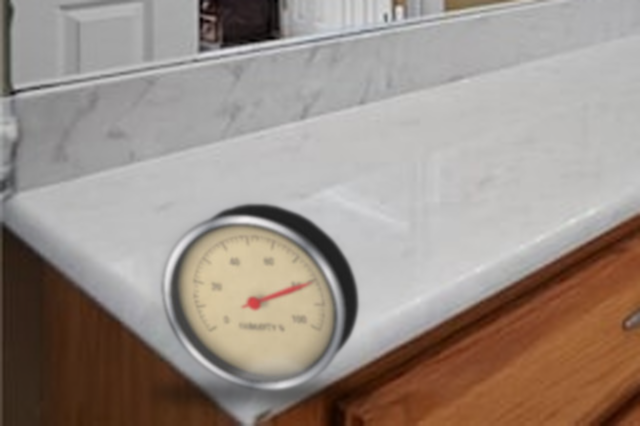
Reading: 80%
